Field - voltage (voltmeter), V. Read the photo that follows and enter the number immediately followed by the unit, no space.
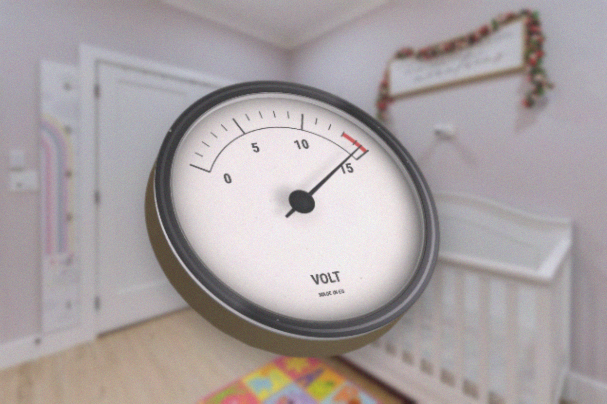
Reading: 14.5V
